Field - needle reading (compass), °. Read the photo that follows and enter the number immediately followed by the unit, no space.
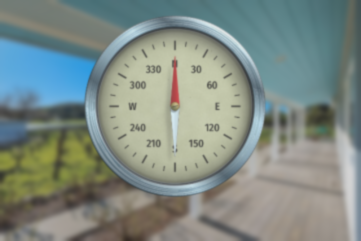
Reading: 0°
